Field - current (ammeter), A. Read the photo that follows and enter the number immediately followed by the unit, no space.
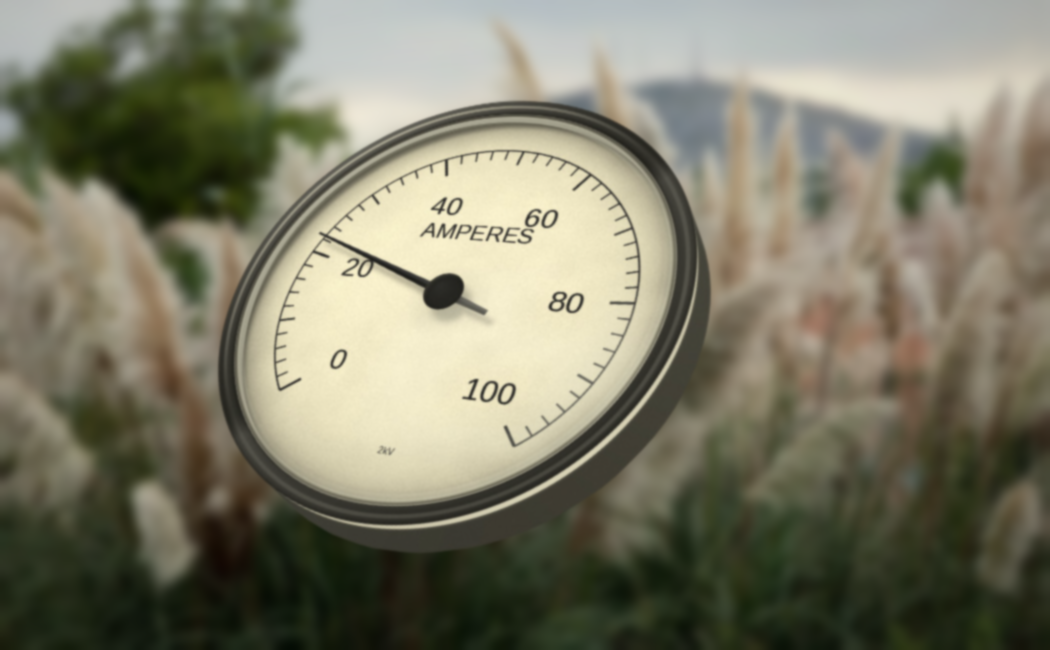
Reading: 22A
